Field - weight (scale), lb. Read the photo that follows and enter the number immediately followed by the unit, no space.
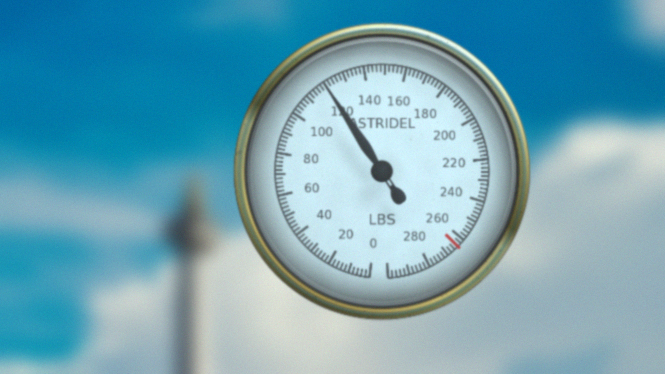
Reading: 120lb
